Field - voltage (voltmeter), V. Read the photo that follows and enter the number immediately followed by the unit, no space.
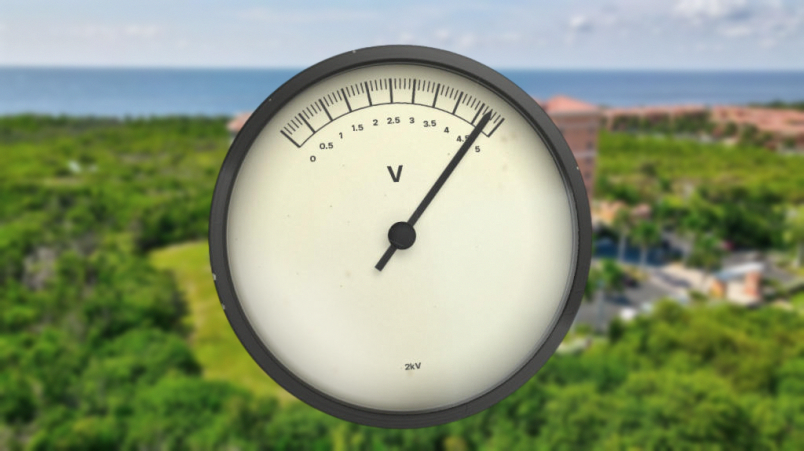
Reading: 4.7V
